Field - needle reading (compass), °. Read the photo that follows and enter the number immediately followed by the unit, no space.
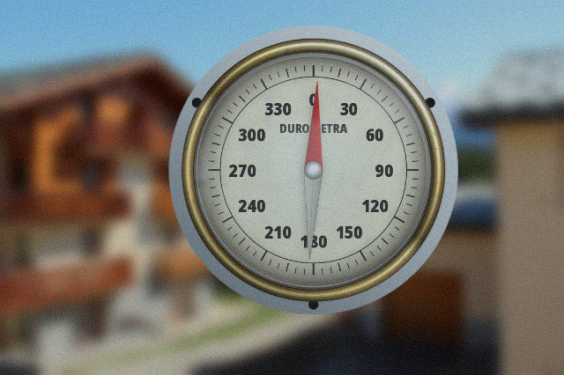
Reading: 2.5°
